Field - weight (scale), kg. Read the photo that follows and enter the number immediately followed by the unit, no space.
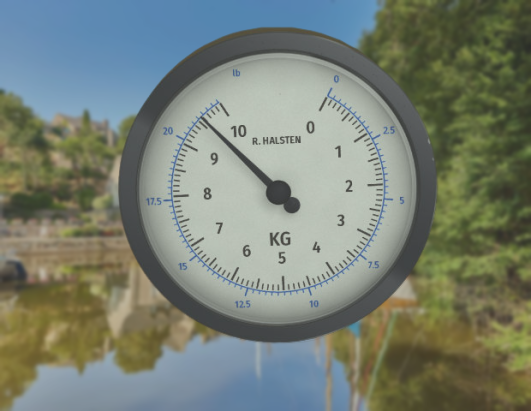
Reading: 9.6kg
